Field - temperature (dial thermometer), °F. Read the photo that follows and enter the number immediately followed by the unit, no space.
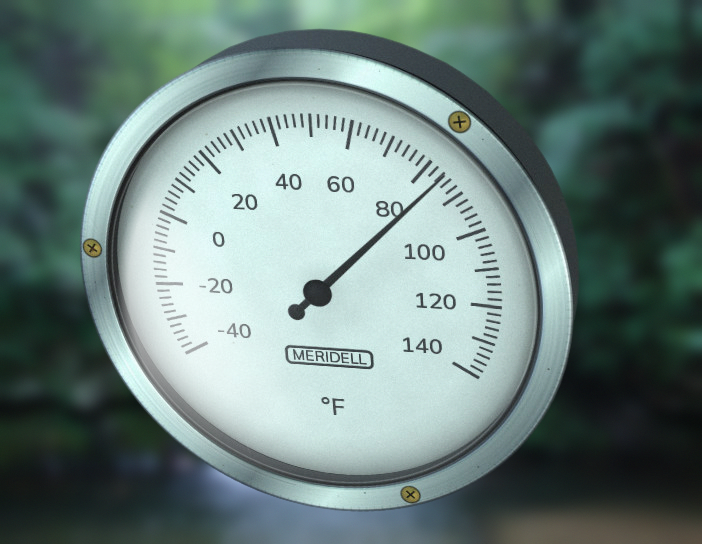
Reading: 84°F
